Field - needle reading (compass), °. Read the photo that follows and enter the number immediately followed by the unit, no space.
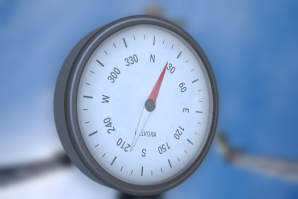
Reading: 20°
